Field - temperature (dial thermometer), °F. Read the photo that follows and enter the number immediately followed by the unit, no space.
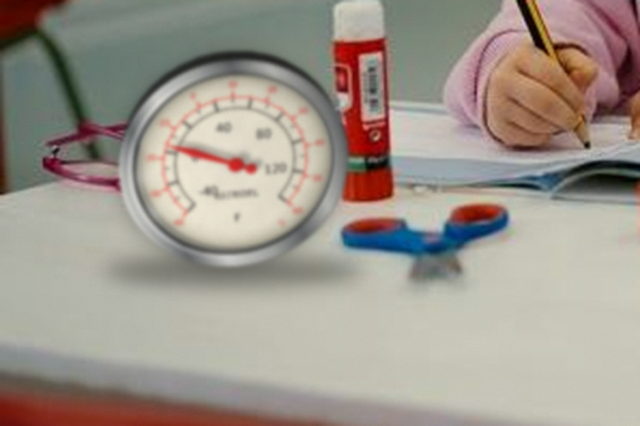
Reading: 5°F
